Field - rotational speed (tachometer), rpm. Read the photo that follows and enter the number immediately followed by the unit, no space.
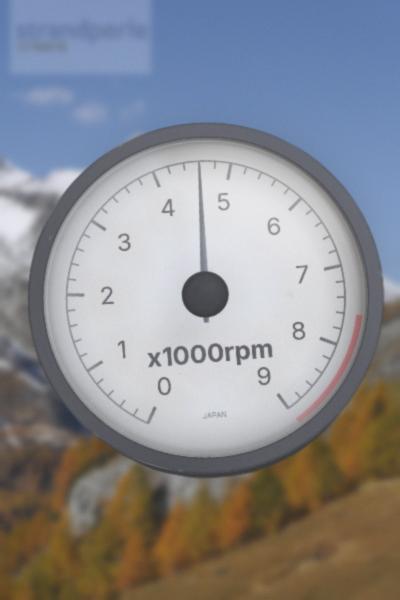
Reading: 4600rpm
